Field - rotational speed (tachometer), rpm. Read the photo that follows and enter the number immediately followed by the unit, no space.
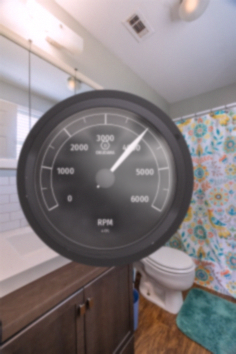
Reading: 4000rpm
